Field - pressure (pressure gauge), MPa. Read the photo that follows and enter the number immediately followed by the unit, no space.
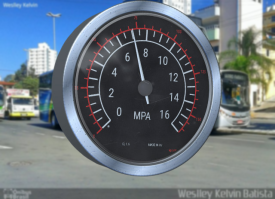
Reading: 7MPa
